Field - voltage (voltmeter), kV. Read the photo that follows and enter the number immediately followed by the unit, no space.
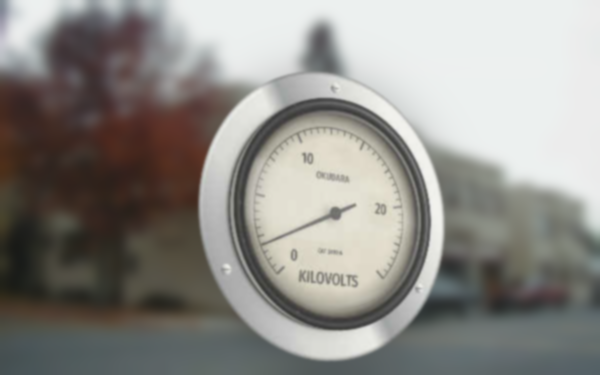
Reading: 2kV
